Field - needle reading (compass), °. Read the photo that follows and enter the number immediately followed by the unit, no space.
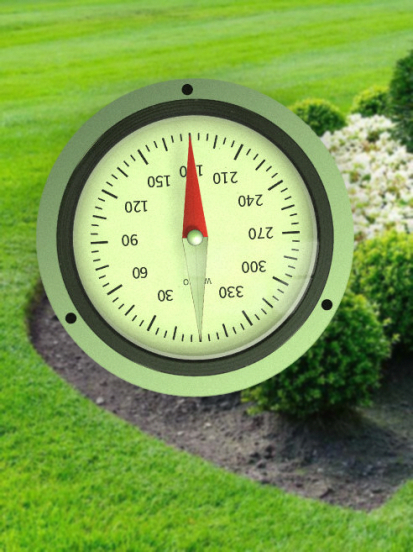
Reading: 180°
